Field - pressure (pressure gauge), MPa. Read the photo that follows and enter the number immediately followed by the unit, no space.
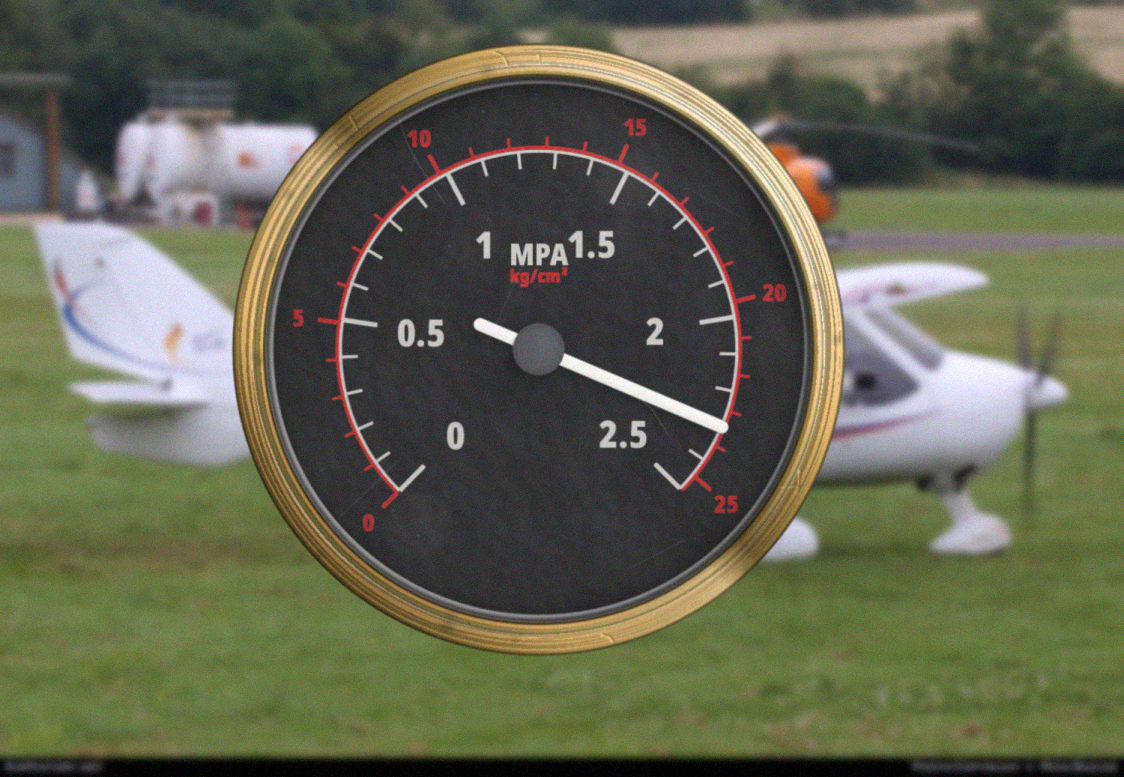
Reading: 2.3MPa
